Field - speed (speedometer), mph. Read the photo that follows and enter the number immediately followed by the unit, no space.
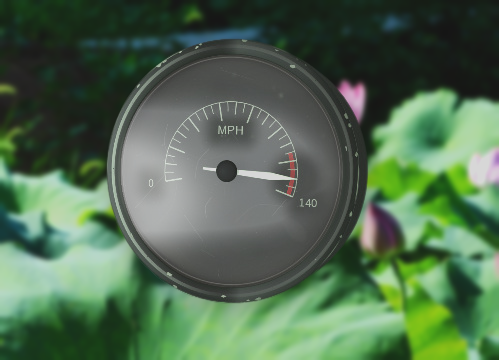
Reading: 130mph
